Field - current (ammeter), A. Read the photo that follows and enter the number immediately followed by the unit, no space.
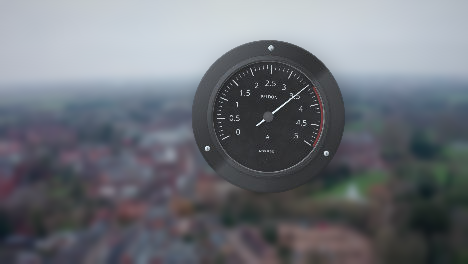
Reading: 3.5A
